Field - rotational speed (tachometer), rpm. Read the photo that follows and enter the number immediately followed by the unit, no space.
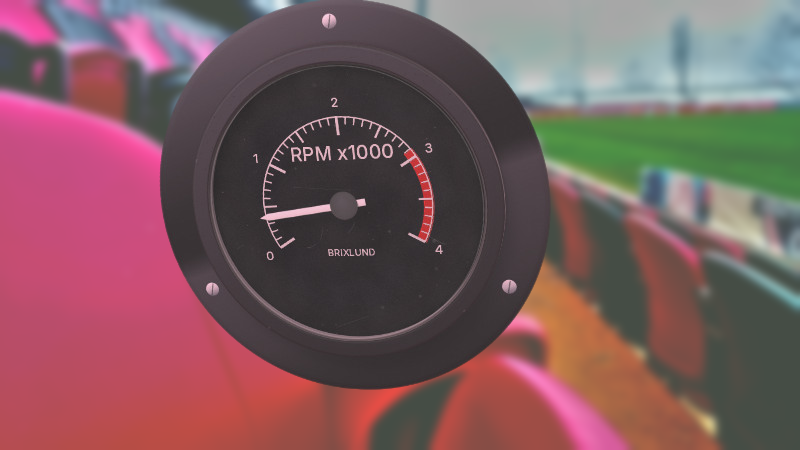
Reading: 400rpm
